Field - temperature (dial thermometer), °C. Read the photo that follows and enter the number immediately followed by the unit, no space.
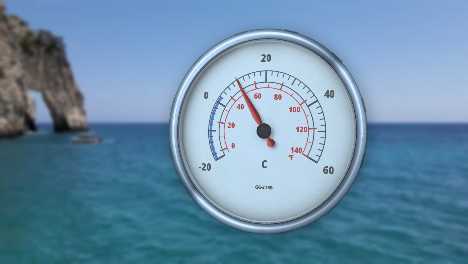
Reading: 10°C
